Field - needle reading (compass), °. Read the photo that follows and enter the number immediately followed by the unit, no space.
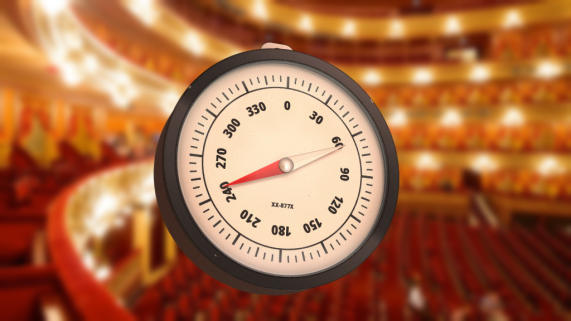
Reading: 245°
